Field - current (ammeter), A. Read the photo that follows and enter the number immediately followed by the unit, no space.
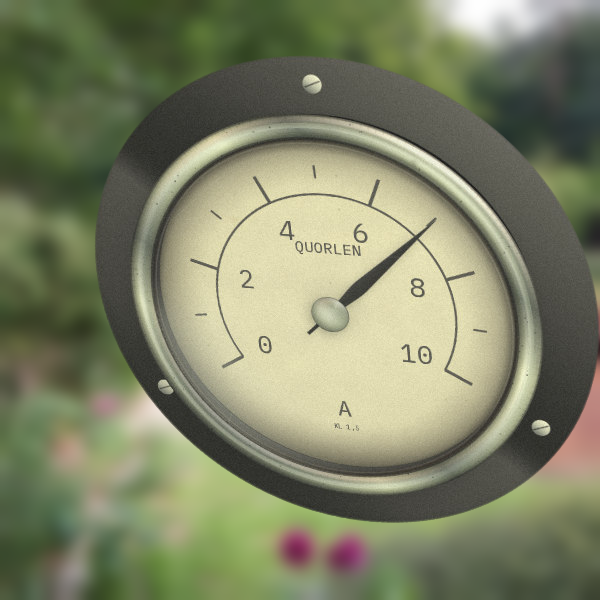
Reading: 7A
